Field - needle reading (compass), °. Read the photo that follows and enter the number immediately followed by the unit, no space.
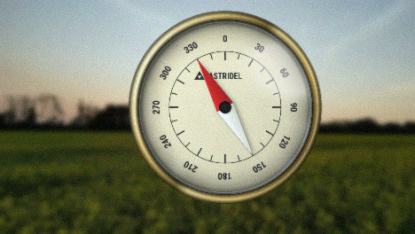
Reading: 330°
